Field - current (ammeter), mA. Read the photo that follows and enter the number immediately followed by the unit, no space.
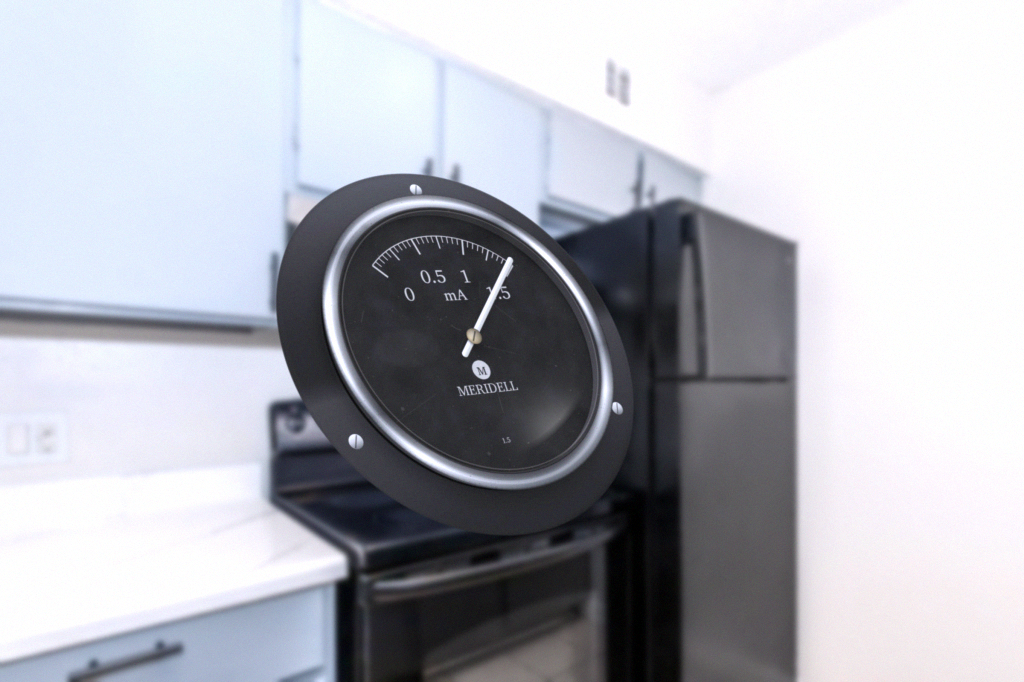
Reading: 1.45mA
